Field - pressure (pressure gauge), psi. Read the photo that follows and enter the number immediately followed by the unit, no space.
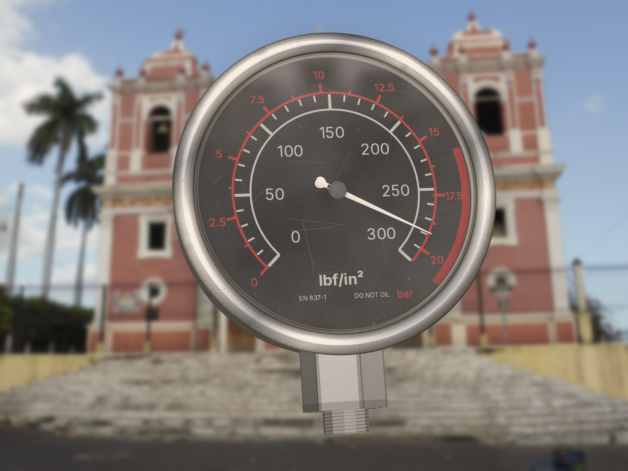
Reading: 280psi
